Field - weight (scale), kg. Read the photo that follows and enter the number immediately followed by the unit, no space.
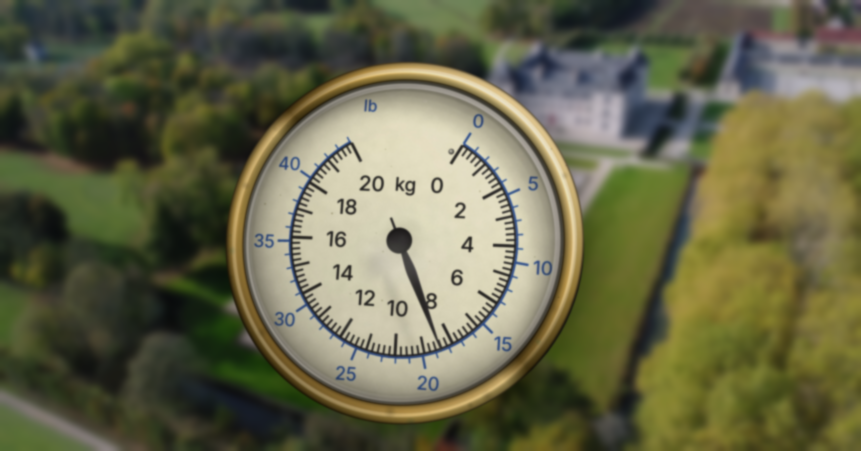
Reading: 8.4kg
